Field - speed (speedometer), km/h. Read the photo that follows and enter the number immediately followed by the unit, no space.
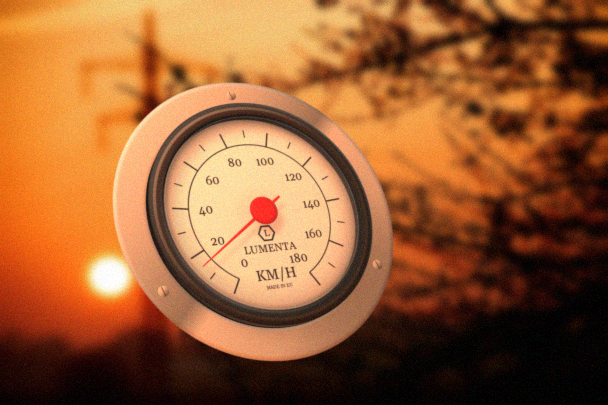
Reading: 15km/h
